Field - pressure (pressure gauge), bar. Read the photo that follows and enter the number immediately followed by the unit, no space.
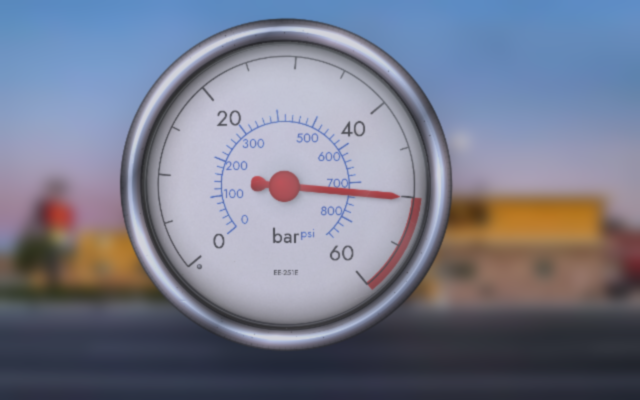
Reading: 50bar
